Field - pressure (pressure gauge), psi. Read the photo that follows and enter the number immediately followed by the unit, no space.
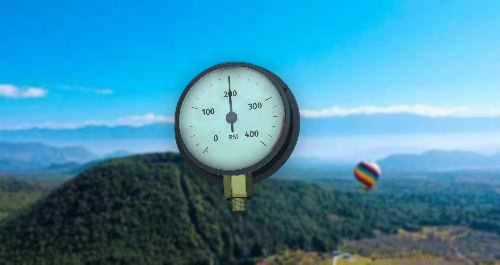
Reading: 200psi
